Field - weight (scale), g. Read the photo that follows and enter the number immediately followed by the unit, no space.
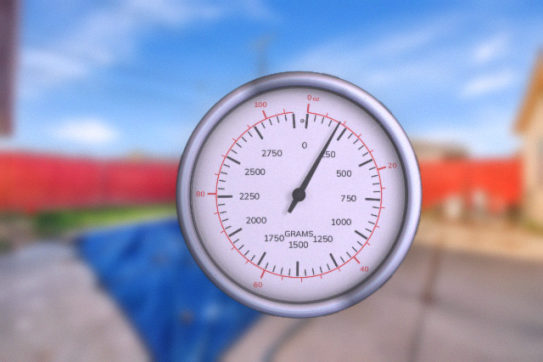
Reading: 200g
